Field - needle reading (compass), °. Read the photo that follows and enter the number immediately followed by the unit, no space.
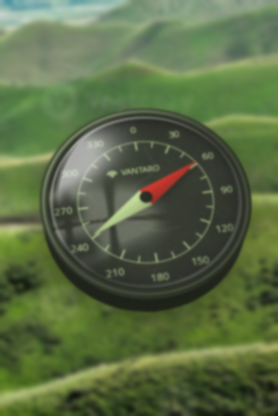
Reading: 60°
